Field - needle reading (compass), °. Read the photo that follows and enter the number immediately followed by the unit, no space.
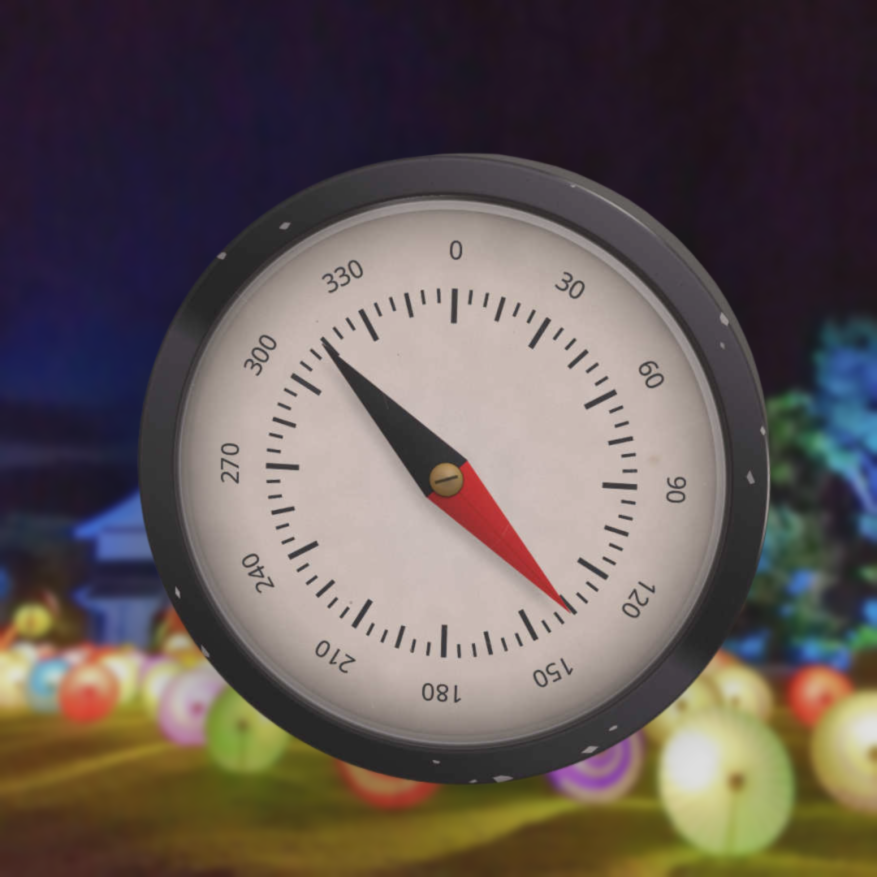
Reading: 135°
